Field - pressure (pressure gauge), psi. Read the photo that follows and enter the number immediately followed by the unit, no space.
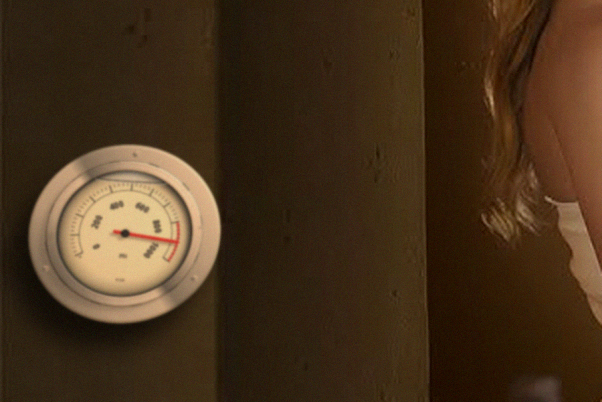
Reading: 900psi
